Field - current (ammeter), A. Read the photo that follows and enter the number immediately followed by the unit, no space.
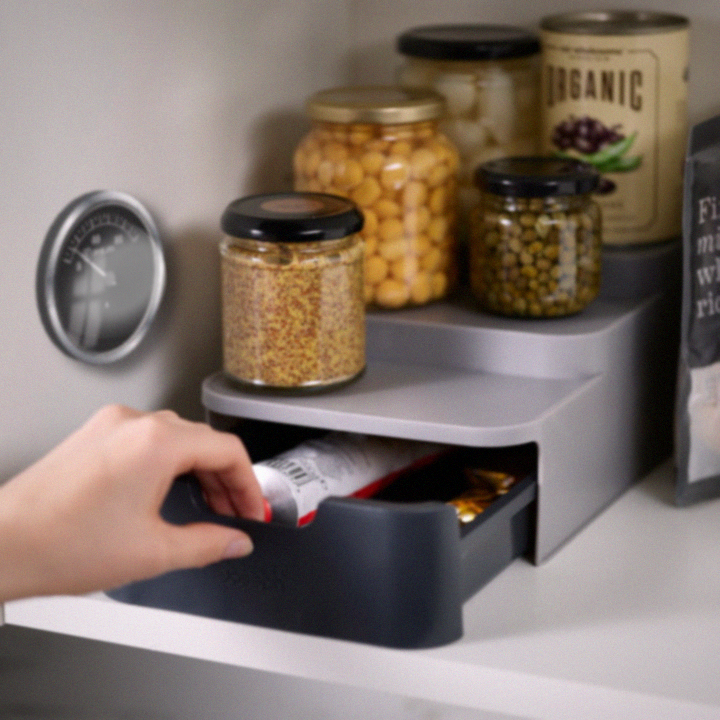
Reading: 10A
